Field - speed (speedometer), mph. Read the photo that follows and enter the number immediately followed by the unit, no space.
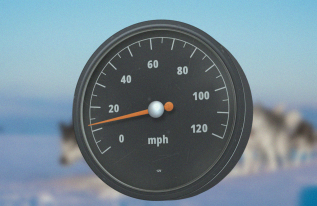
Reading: 12.5mph
